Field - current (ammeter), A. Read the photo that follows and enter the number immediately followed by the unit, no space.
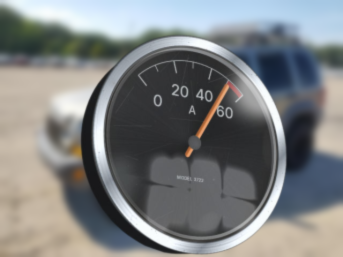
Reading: 50A
